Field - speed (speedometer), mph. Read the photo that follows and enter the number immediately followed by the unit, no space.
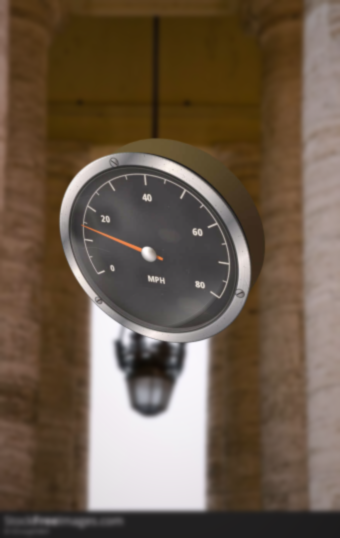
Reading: 15mph
